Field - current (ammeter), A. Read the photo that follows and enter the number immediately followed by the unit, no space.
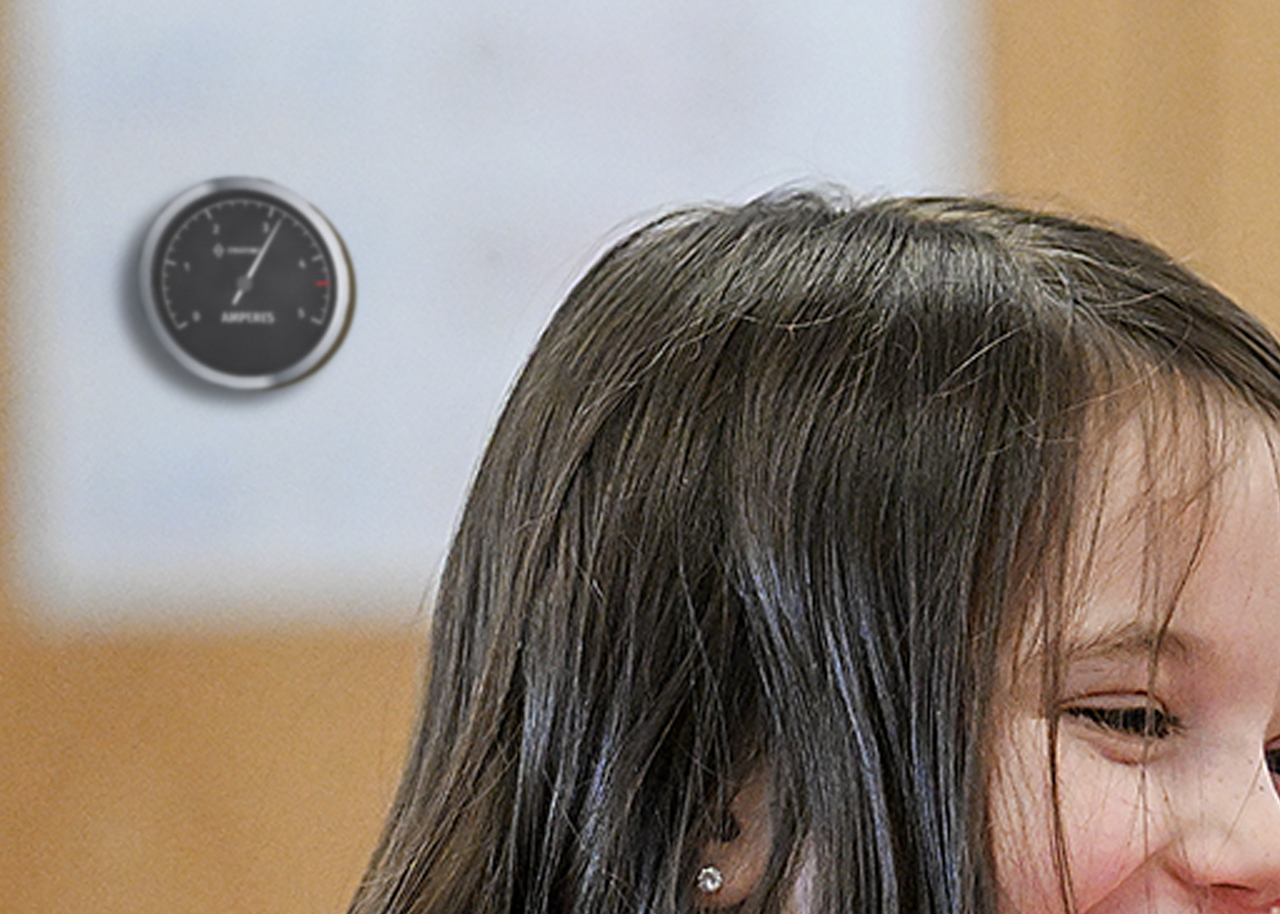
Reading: 3.2A
